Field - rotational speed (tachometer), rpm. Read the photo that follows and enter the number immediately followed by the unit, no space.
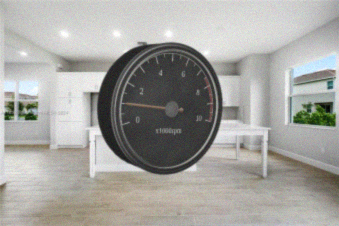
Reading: 1000rpm
